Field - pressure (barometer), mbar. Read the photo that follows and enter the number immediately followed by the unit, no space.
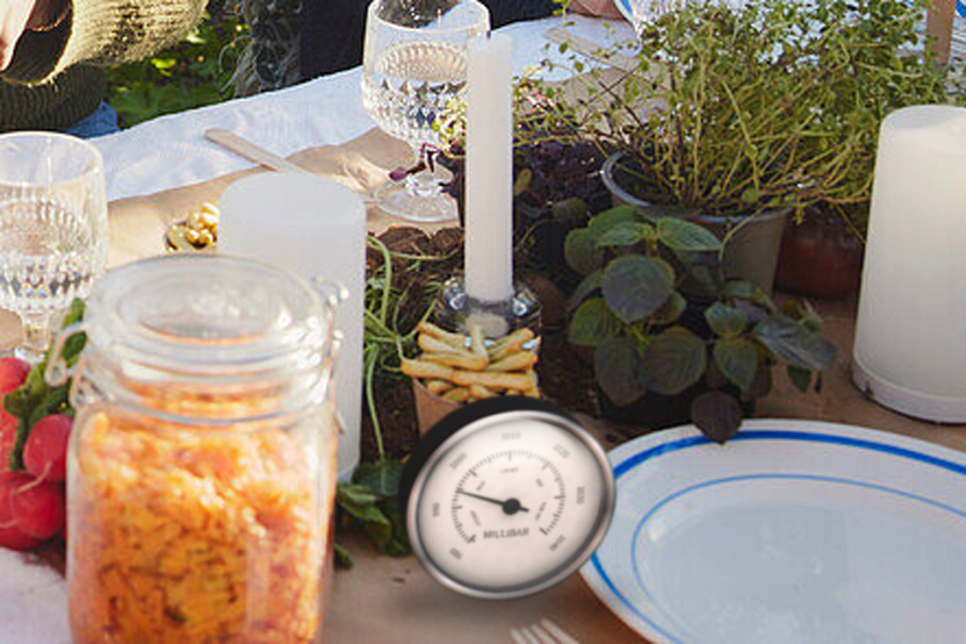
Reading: 995mbar
